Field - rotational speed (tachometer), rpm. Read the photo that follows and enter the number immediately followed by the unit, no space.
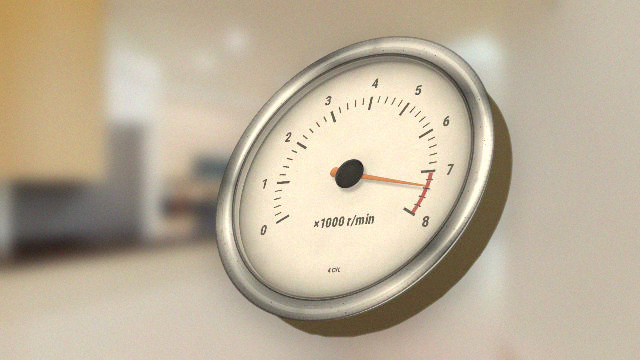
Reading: 7400rpm
